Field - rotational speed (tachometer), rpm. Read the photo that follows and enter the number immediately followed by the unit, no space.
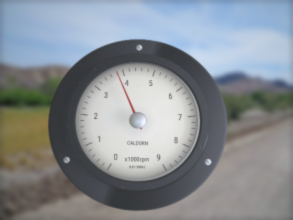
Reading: 3800rpm
